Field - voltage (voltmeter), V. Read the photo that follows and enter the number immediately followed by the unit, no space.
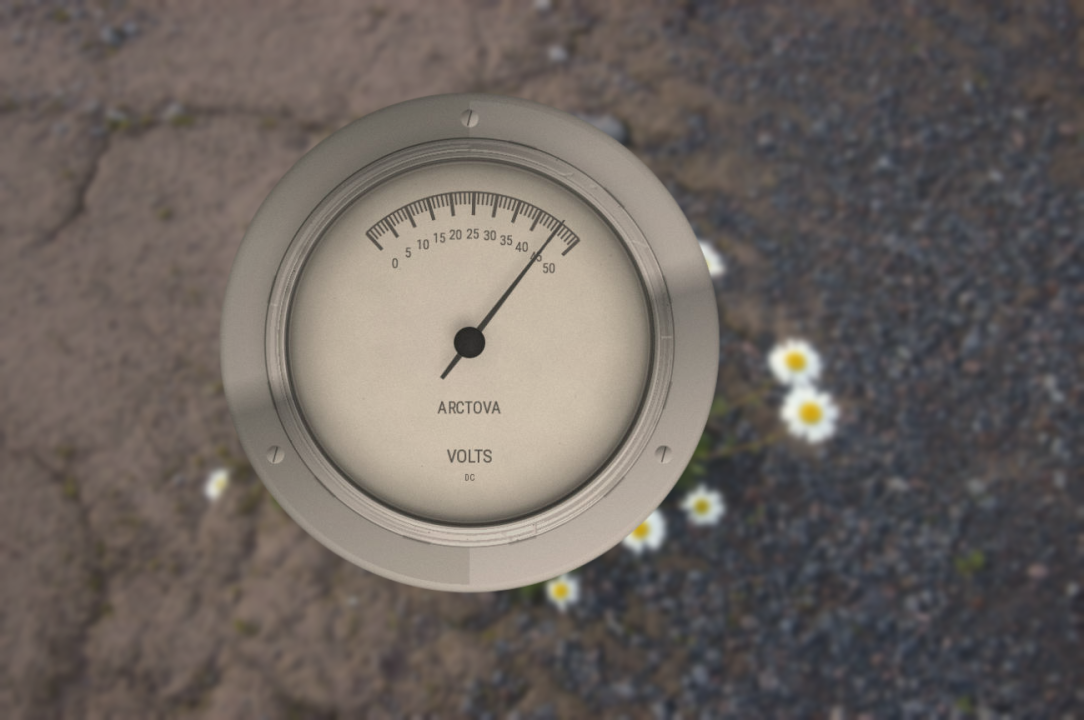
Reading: 45V
